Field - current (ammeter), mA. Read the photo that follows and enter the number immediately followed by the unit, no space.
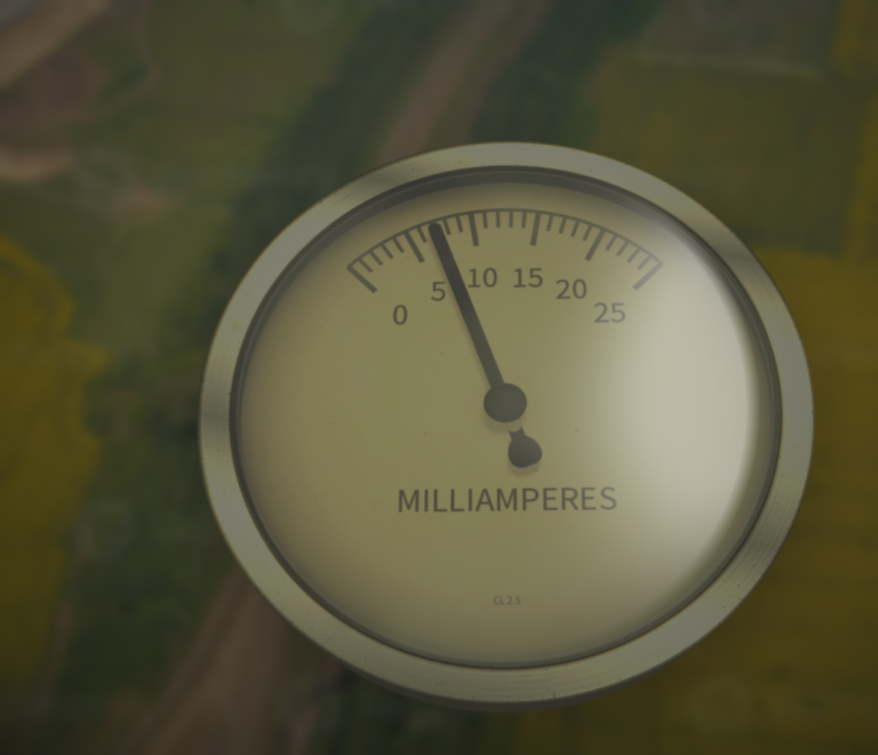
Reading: 7mA
